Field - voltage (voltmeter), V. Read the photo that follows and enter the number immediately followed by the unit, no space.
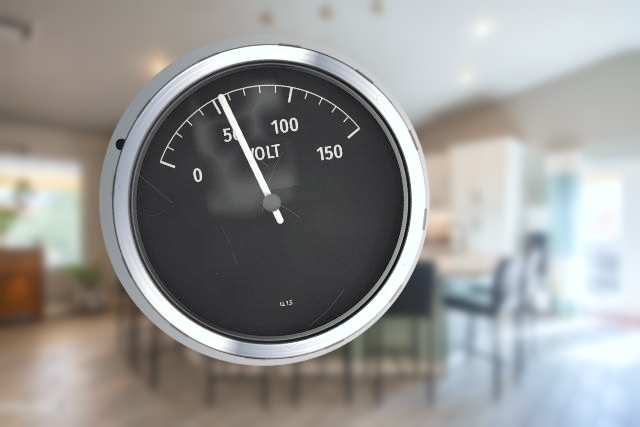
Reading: 55V
